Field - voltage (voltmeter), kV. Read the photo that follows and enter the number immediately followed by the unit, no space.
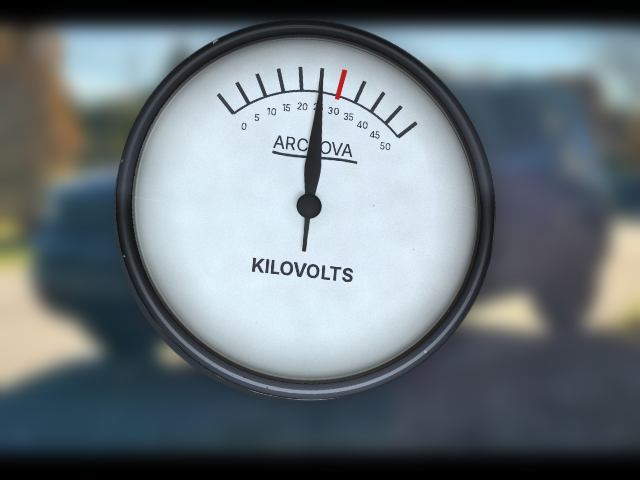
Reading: 25kV
